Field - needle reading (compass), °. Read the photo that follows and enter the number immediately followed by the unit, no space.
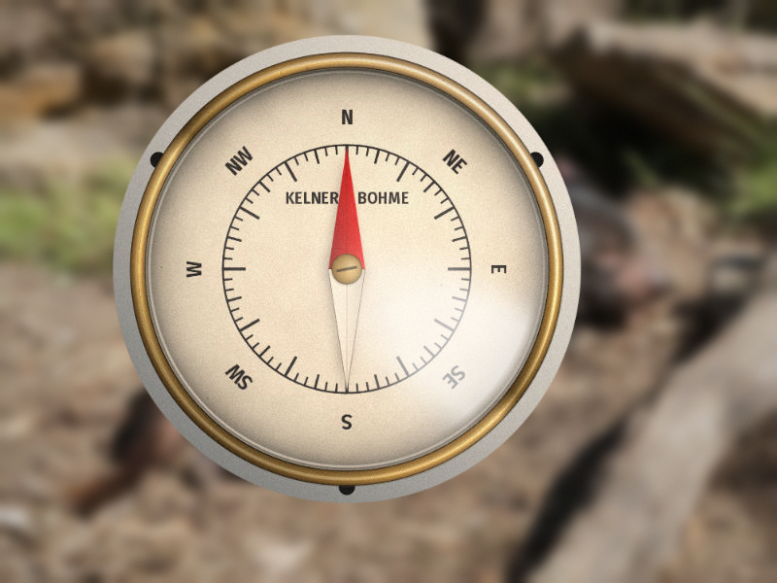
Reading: 0°
